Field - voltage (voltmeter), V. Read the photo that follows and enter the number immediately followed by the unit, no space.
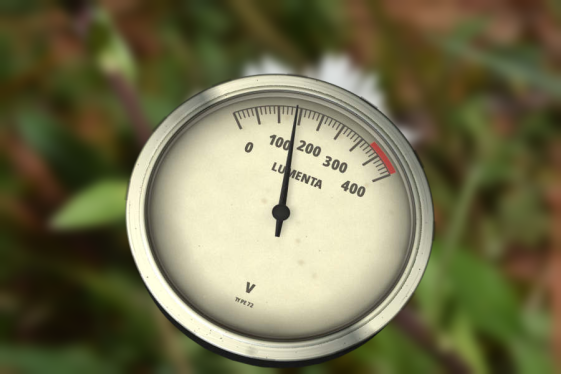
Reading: 140V
